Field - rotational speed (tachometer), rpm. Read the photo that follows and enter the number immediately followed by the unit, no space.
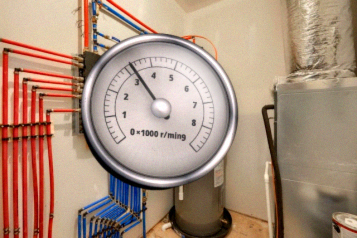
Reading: 3200rpm
